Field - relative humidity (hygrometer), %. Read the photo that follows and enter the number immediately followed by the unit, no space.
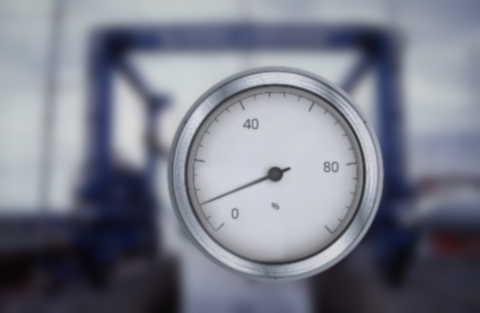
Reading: 8%
